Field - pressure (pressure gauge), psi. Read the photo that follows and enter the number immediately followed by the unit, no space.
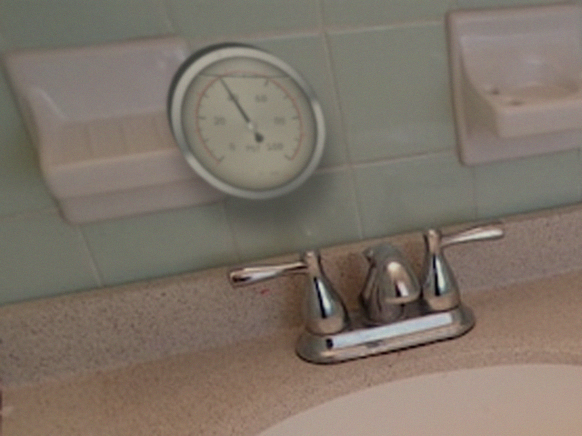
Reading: 40psi
